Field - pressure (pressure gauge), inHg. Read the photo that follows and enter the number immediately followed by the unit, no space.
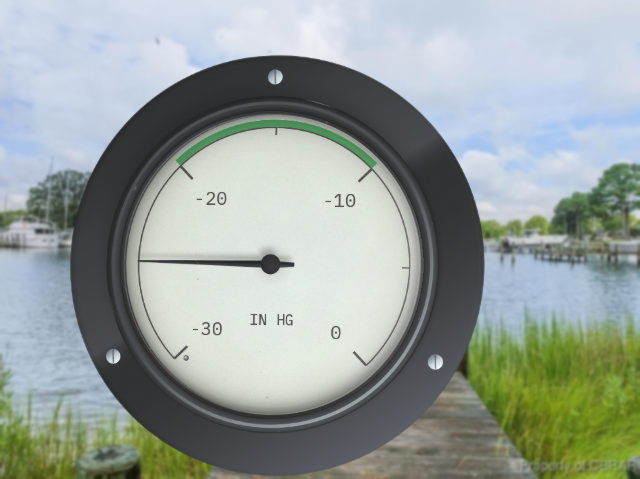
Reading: -25inHg
